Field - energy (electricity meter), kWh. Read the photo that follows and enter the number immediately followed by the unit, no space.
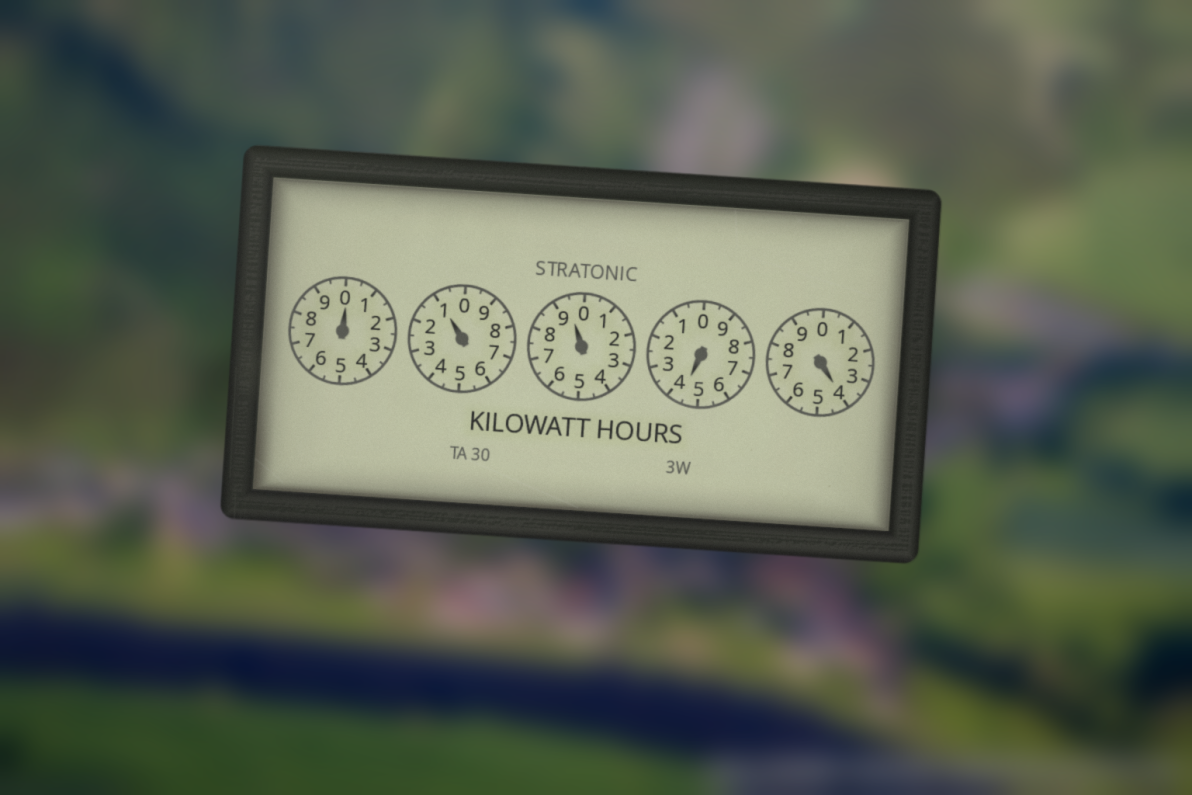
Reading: 944kWh
